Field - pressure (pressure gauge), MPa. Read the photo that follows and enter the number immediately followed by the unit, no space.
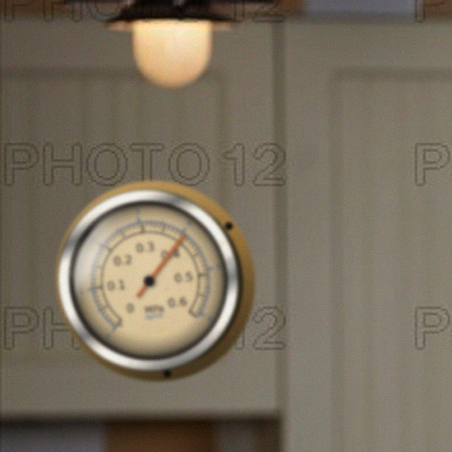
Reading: 0.4MPa
